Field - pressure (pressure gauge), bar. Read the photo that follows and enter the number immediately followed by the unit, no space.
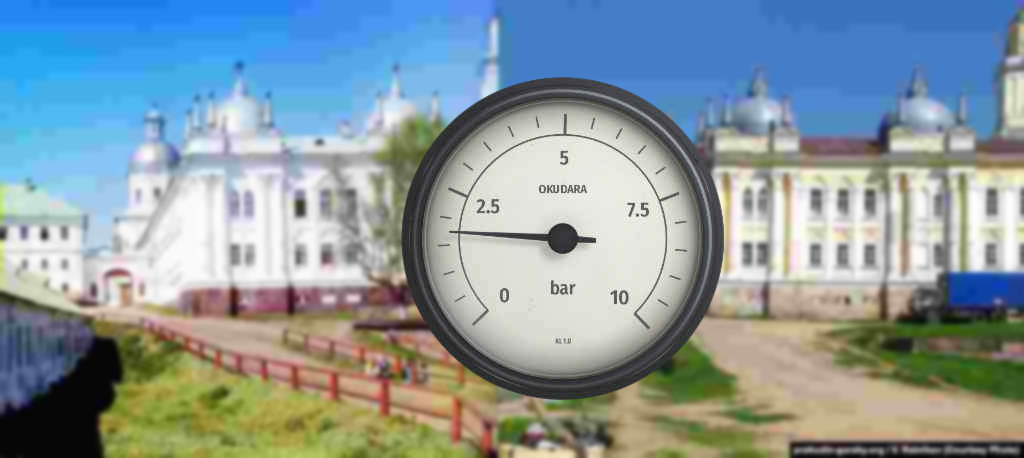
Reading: 1.75bar
